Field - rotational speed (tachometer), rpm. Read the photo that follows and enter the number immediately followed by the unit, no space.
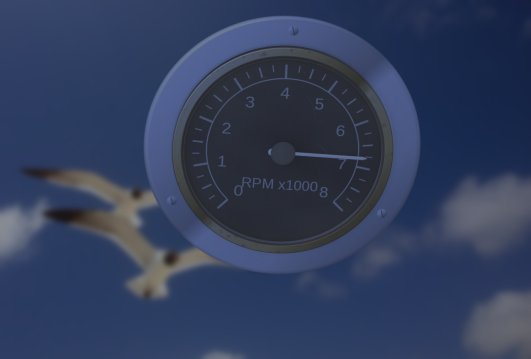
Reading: 6750rpm
